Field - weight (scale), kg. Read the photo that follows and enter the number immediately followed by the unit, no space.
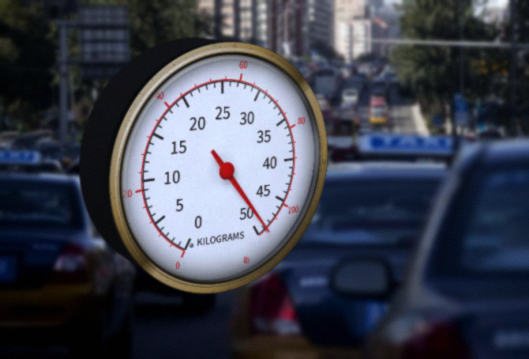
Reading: 49kg
